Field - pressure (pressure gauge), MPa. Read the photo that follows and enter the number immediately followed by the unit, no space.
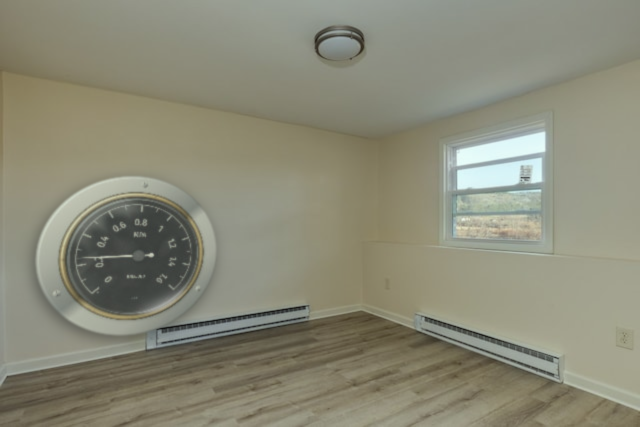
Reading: 0.25MPa
